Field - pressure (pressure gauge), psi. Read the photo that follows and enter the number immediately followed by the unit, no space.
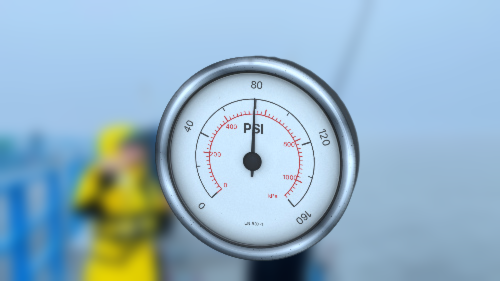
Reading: 80psi
